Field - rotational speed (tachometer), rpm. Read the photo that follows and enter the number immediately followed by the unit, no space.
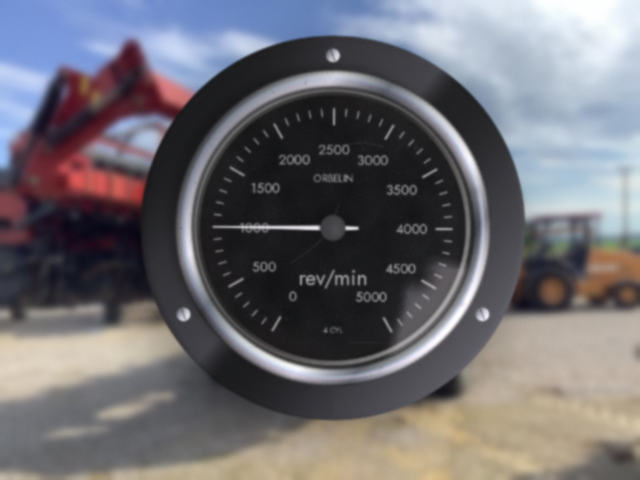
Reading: 1000rpm
